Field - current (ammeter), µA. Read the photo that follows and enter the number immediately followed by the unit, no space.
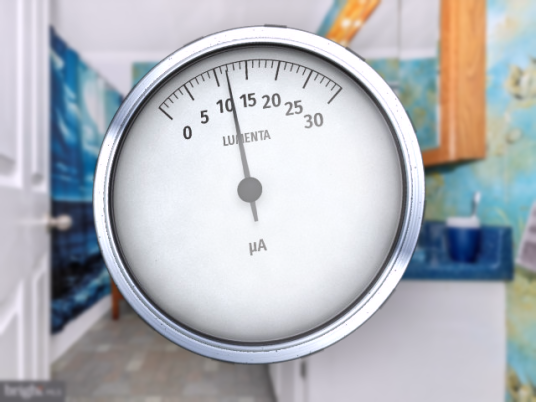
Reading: 12µA
